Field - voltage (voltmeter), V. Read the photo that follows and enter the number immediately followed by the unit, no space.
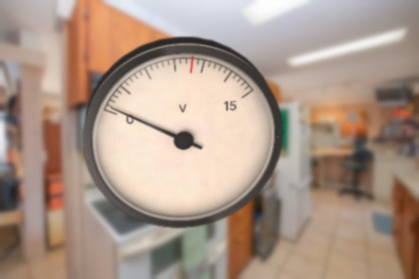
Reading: 0.5V
